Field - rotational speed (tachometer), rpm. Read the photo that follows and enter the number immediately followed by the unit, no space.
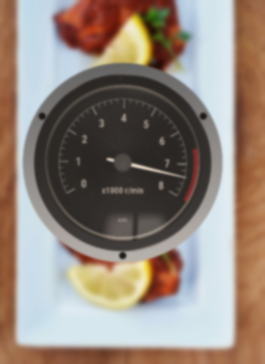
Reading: 7400rpm
